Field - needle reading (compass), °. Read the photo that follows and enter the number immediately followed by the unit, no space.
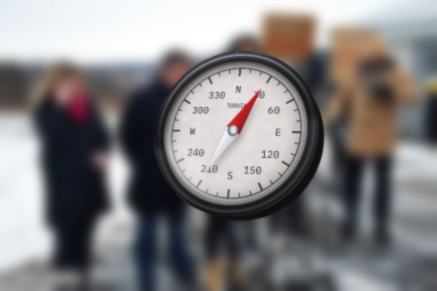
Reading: 30°
